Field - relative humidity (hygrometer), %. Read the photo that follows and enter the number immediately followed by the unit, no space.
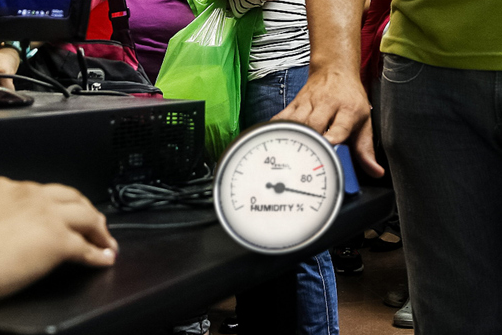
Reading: 92%
